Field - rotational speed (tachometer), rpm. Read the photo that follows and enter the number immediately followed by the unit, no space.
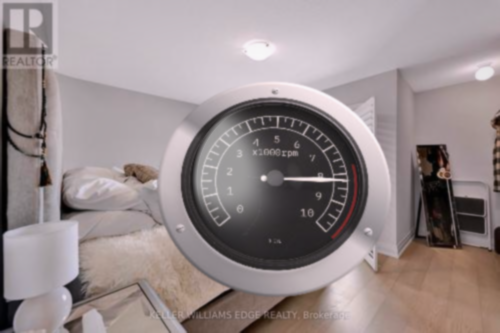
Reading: 8250rpm
